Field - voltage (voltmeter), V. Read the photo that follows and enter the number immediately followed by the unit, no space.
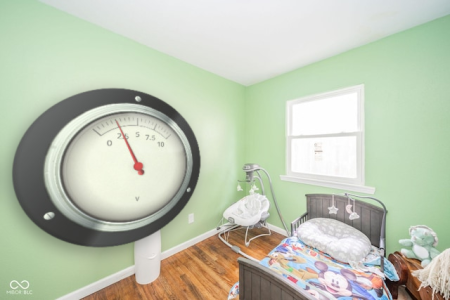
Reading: 2.5V
